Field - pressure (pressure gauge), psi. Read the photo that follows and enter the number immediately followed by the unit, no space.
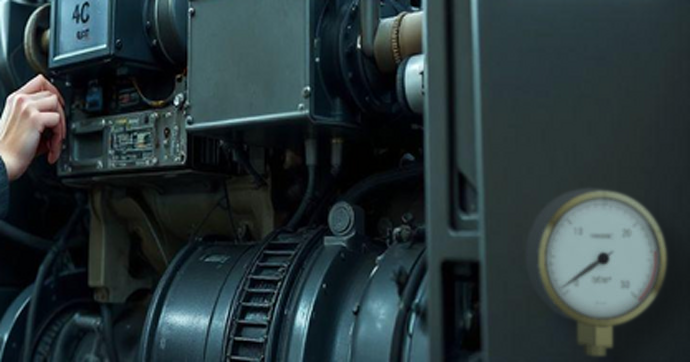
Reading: 1psi
